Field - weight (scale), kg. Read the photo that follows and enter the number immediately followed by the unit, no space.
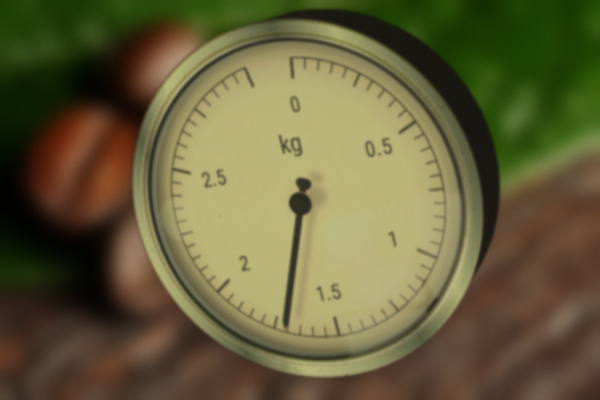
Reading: 1.7kg
